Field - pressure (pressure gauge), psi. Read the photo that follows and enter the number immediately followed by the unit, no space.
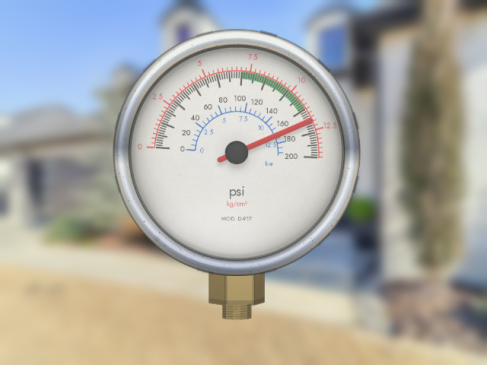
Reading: 170psi
